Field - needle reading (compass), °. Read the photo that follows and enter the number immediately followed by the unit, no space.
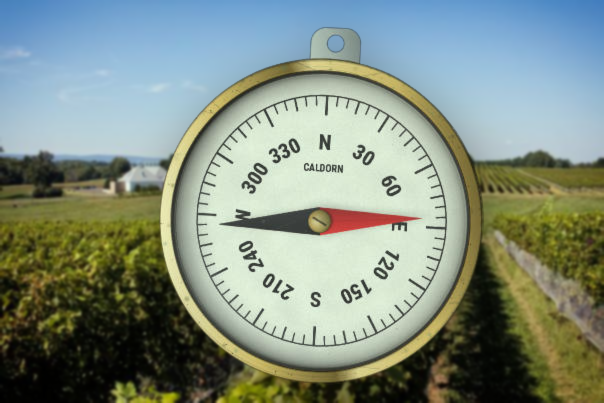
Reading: 85°
